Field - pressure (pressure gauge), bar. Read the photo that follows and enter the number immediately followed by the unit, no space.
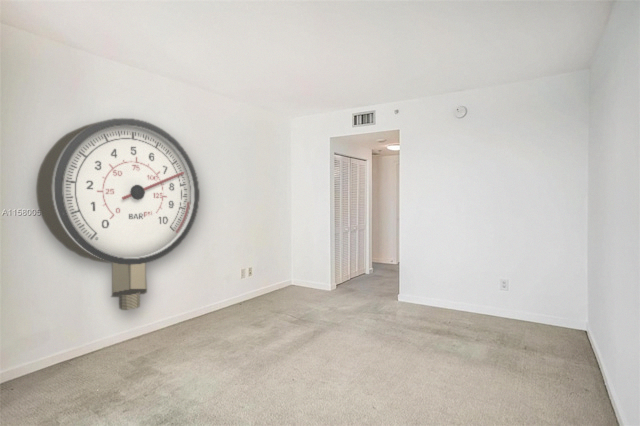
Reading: 7.5bar
